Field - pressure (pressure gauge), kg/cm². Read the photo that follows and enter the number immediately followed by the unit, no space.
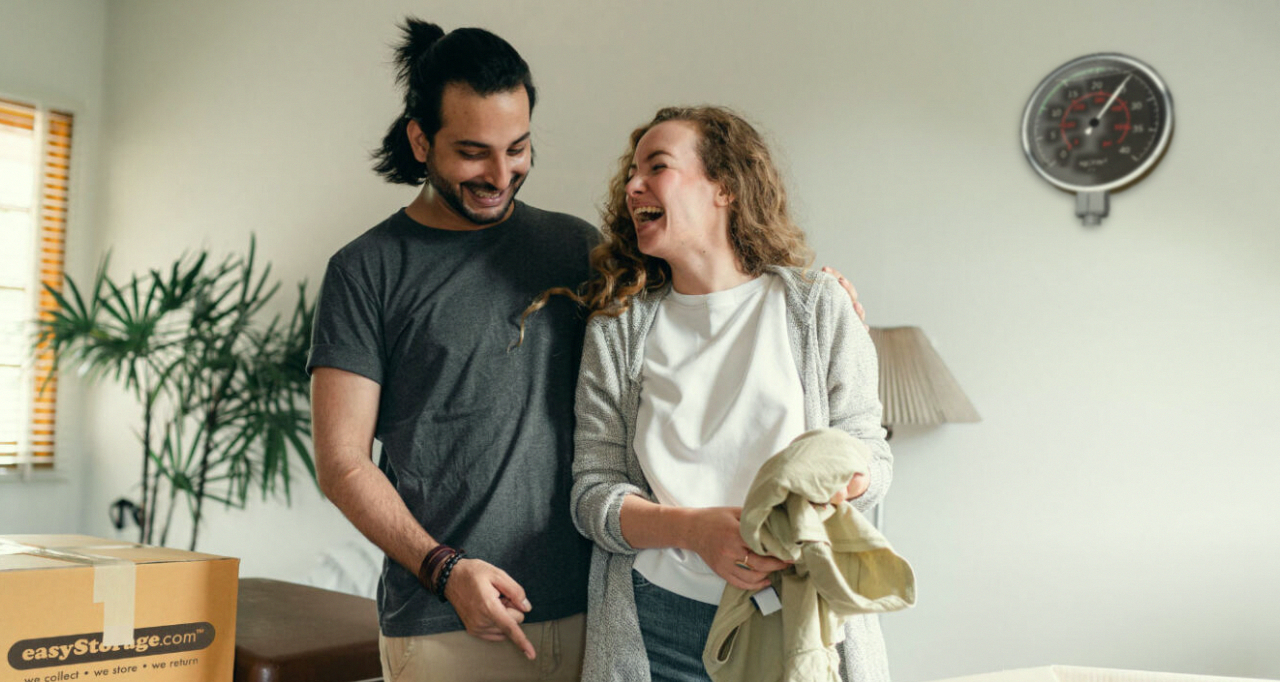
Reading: 25kg/cm²
